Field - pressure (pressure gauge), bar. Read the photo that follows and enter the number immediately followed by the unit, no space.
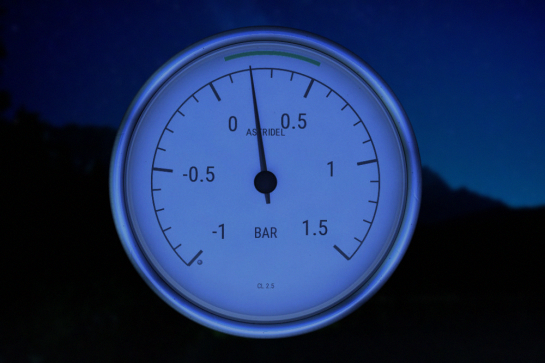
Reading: 0.2bar
